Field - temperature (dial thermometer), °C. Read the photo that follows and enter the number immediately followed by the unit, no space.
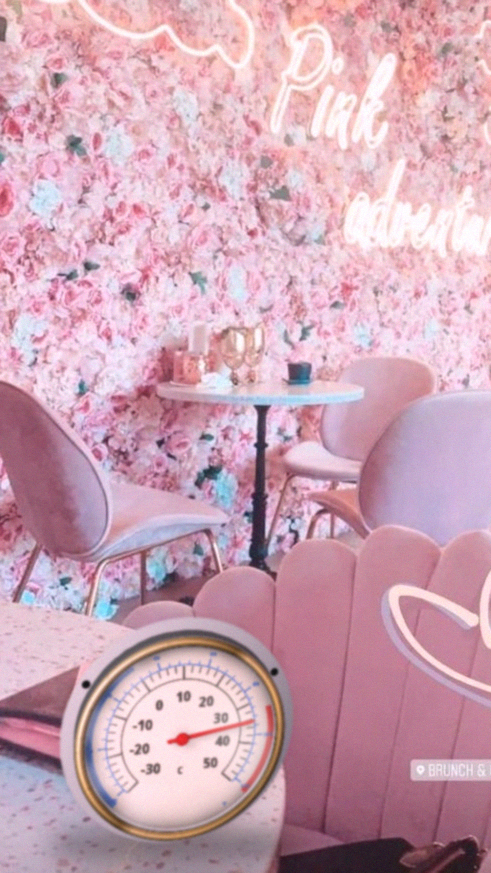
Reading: 34°C
